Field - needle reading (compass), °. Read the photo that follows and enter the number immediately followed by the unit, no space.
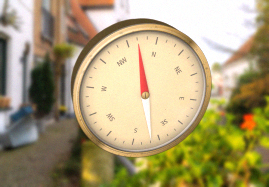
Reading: 340°
